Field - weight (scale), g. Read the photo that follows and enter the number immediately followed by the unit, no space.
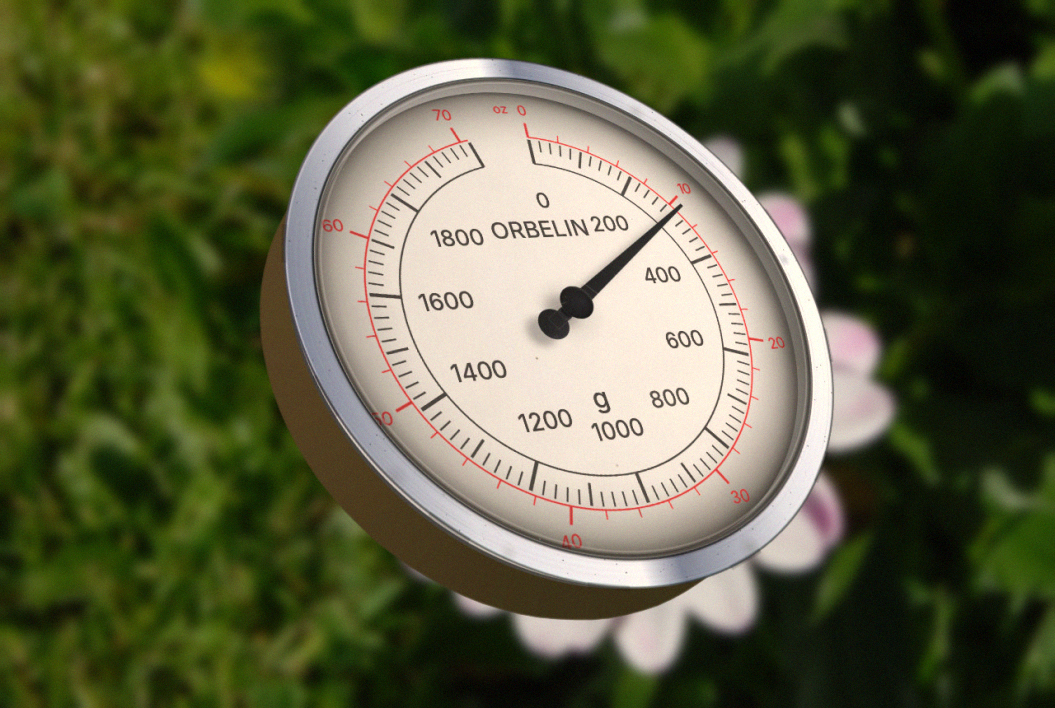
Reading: 300g
